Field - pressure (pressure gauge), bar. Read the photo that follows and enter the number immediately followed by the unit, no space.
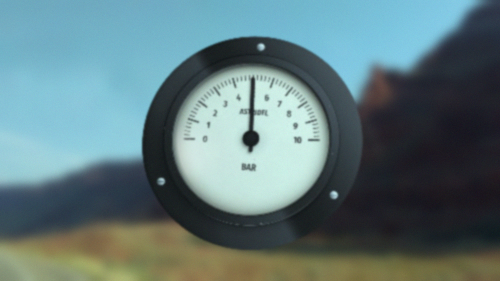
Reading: 5bar
